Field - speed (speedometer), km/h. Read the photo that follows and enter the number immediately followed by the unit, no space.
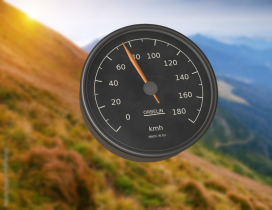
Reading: 75km/h
